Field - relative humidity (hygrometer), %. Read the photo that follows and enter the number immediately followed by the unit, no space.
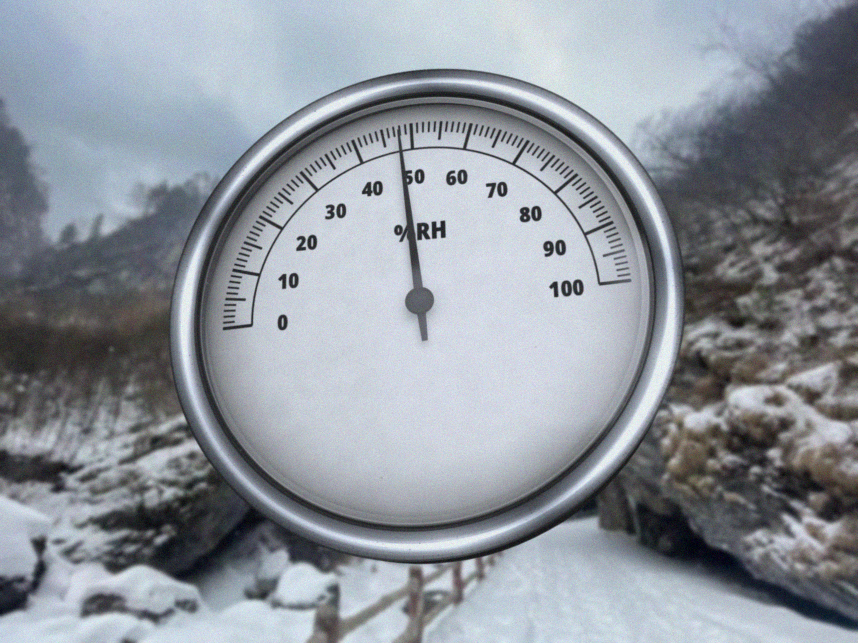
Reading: 48%
